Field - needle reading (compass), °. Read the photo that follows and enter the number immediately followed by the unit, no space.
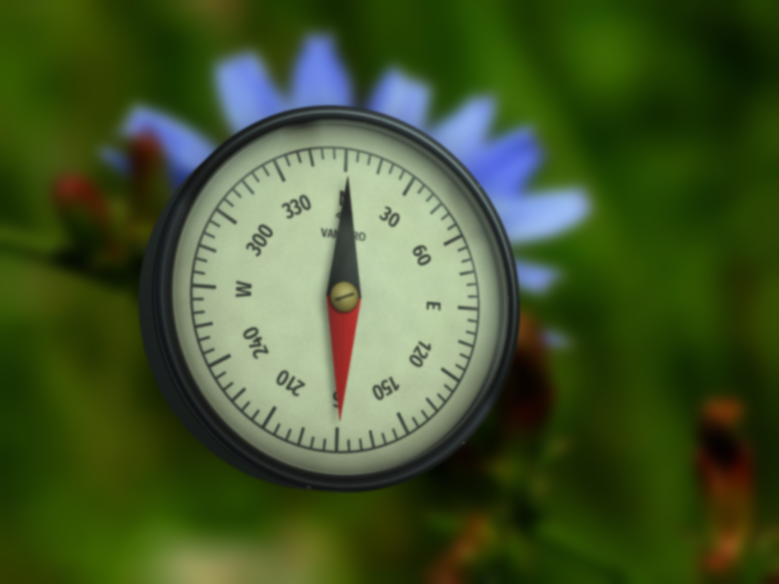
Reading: 180°
